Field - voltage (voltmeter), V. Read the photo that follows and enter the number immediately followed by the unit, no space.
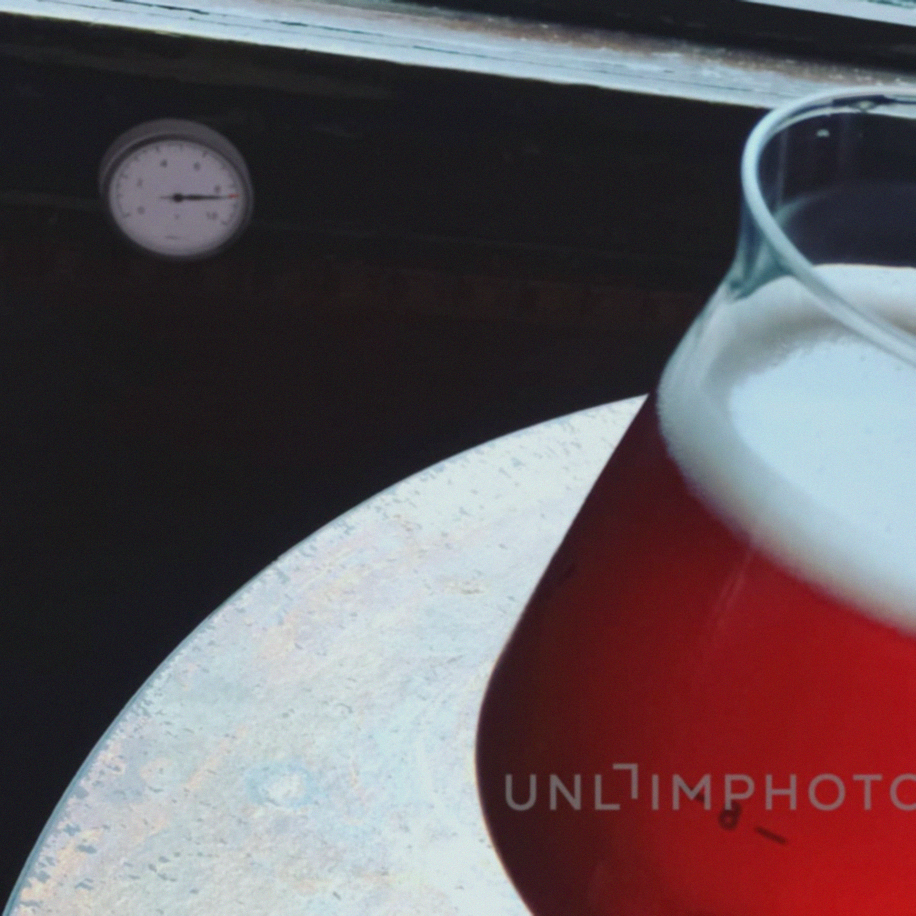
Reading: 8.5V
